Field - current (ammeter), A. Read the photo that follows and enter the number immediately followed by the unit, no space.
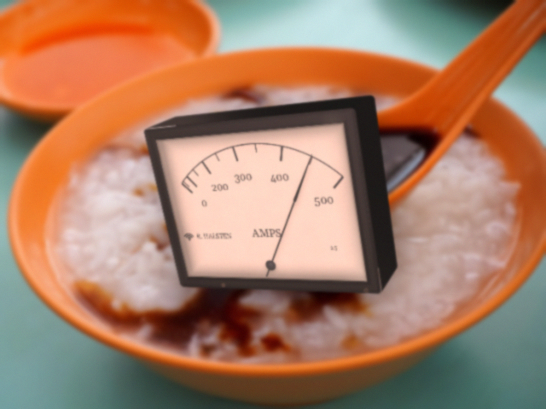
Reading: 450A
